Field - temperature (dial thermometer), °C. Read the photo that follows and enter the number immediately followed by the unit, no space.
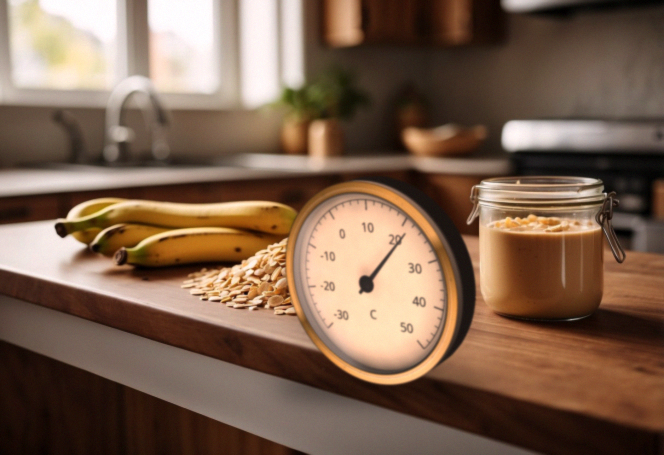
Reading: 22°C
